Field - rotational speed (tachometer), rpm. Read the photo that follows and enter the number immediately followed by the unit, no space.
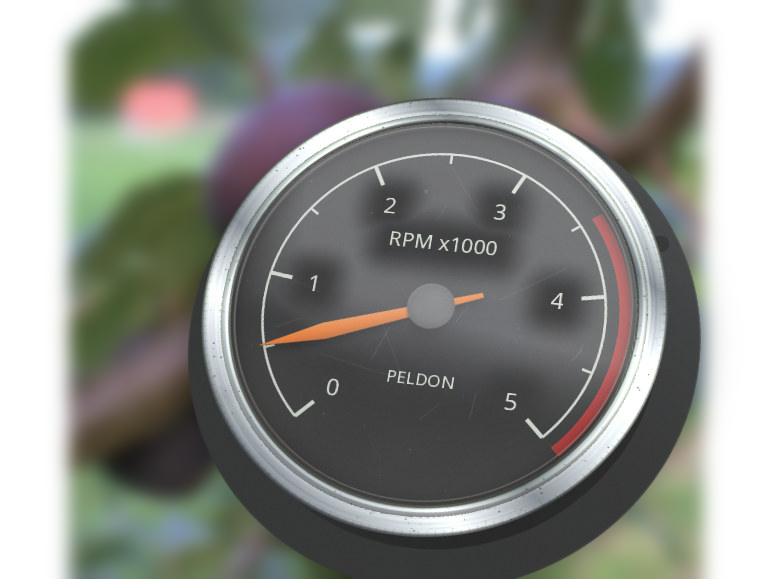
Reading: 500rpm
